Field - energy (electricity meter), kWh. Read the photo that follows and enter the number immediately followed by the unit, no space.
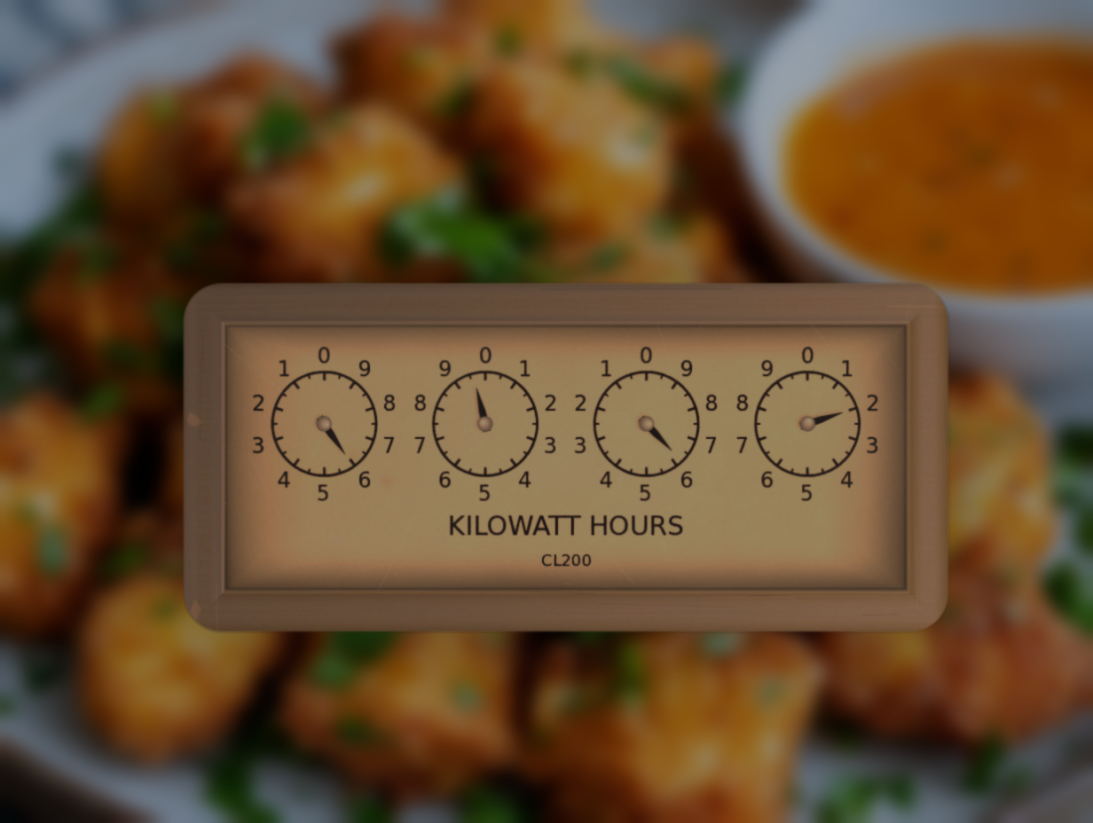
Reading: 5962kWh
